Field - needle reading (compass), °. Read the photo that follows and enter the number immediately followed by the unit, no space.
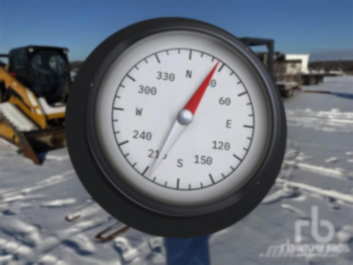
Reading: 25°
